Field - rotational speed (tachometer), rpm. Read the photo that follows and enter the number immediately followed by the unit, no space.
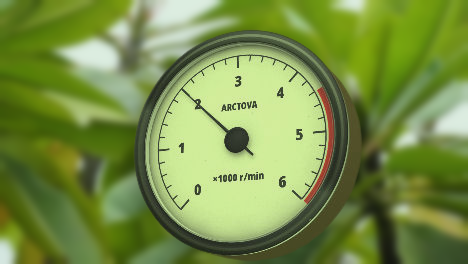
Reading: 2000rpm
